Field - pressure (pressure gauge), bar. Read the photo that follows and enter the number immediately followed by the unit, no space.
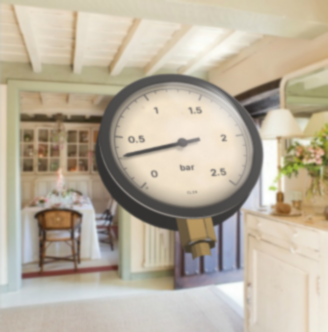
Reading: 0.3bar
